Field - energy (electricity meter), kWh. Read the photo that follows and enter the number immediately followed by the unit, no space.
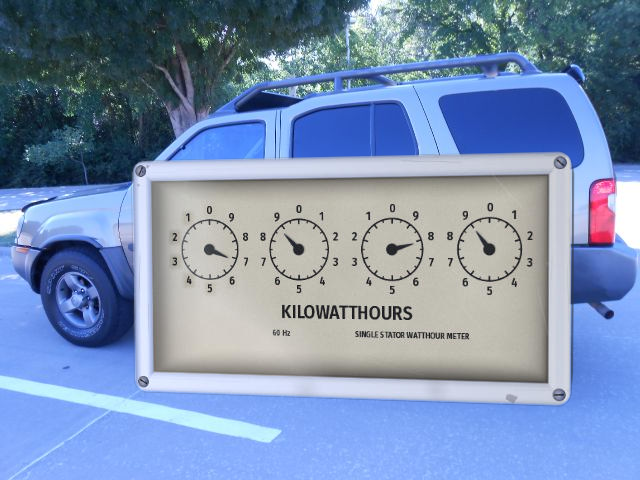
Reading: 6879kWh
